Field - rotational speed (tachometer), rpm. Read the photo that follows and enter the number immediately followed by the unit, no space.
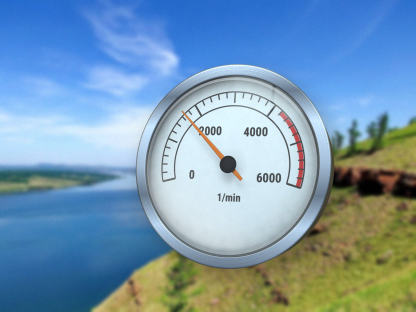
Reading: 1700rpm
